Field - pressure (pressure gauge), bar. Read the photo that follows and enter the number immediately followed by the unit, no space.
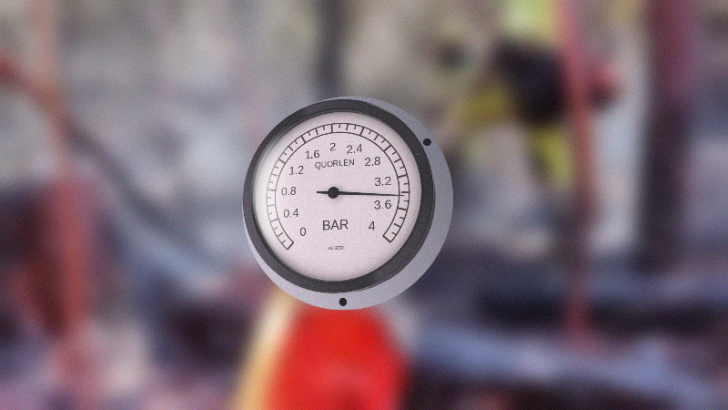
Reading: 3.45bar
